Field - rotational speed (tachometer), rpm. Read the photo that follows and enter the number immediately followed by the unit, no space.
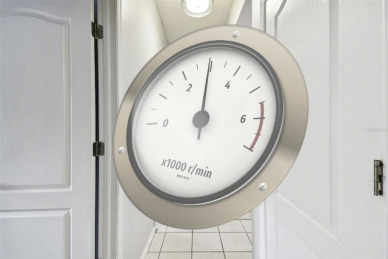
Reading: 3000rpm
